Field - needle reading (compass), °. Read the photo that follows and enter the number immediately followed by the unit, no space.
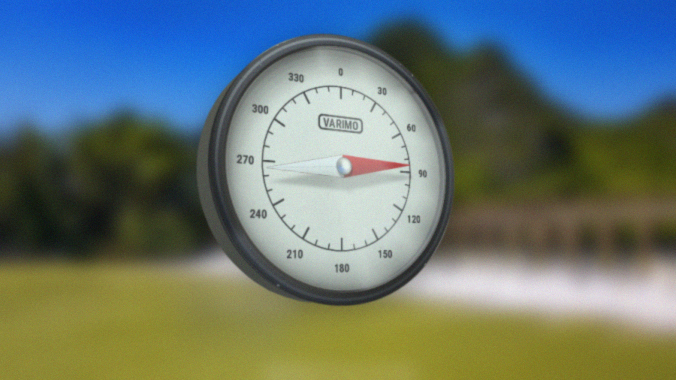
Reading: 85°
